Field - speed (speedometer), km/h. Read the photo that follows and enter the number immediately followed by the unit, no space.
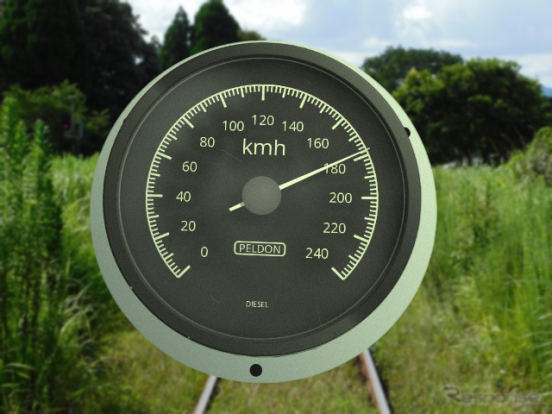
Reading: 178km/h
